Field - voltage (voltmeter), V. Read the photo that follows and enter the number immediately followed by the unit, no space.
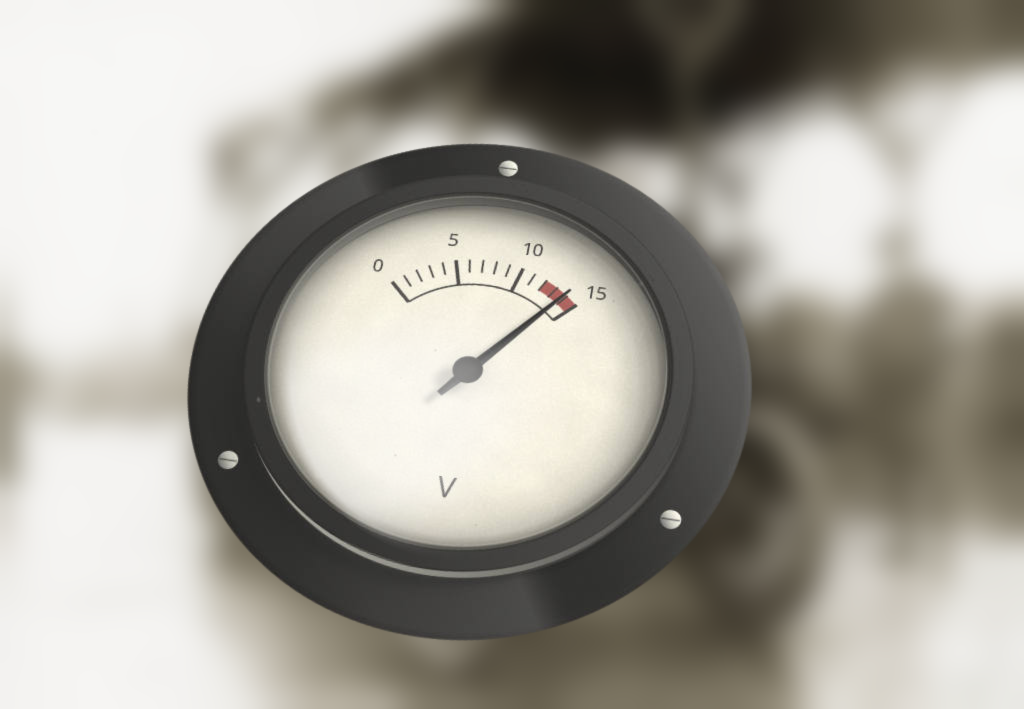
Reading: 14V
